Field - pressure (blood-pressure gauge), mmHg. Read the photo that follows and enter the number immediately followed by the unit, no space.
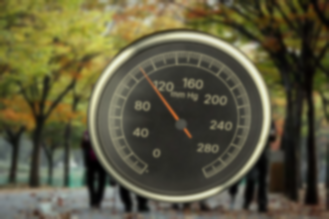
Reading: 110mmHg
